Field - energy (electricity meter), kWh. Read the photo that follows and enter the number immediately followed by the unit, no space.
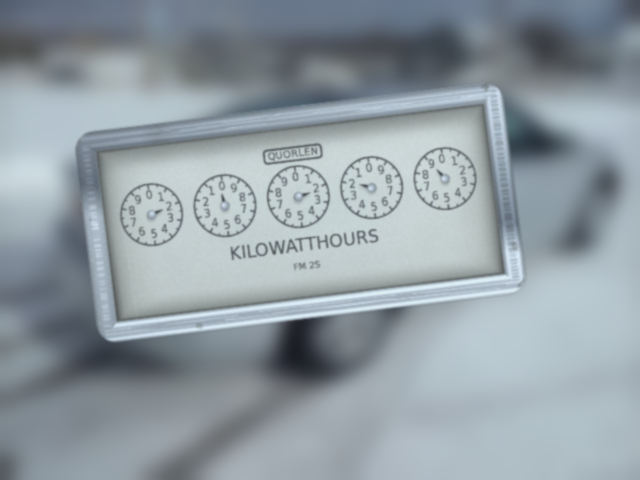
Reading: 20219kWh
